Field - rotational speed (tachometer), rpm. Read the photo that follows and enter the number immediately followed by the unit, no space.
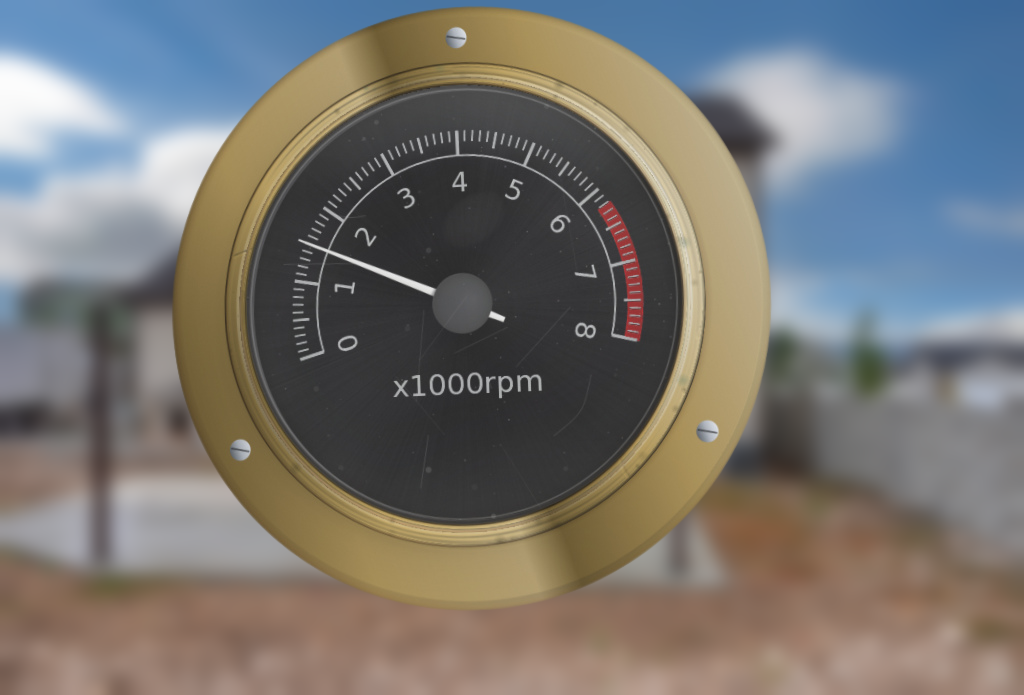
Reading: 1500rpm
